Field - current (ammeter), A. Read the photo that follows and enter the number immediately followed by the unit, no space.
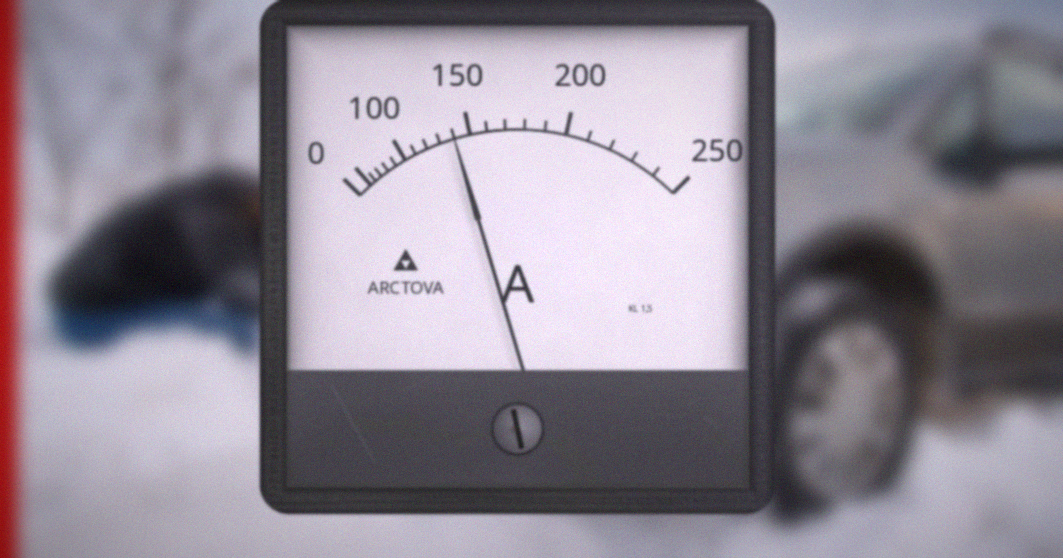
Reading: 140A
